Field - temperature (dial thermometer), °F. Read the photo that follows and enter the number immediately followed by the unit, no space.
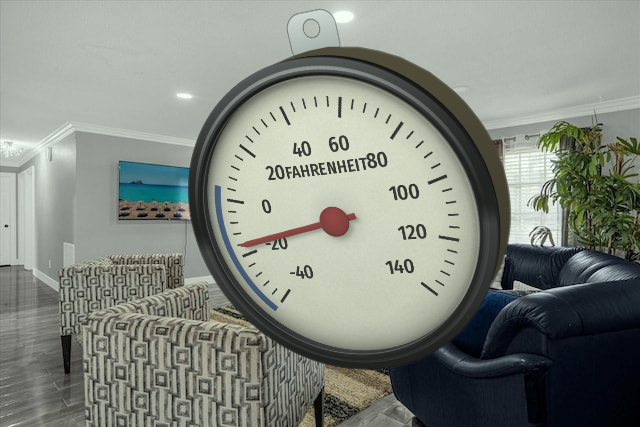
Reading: -16°F
